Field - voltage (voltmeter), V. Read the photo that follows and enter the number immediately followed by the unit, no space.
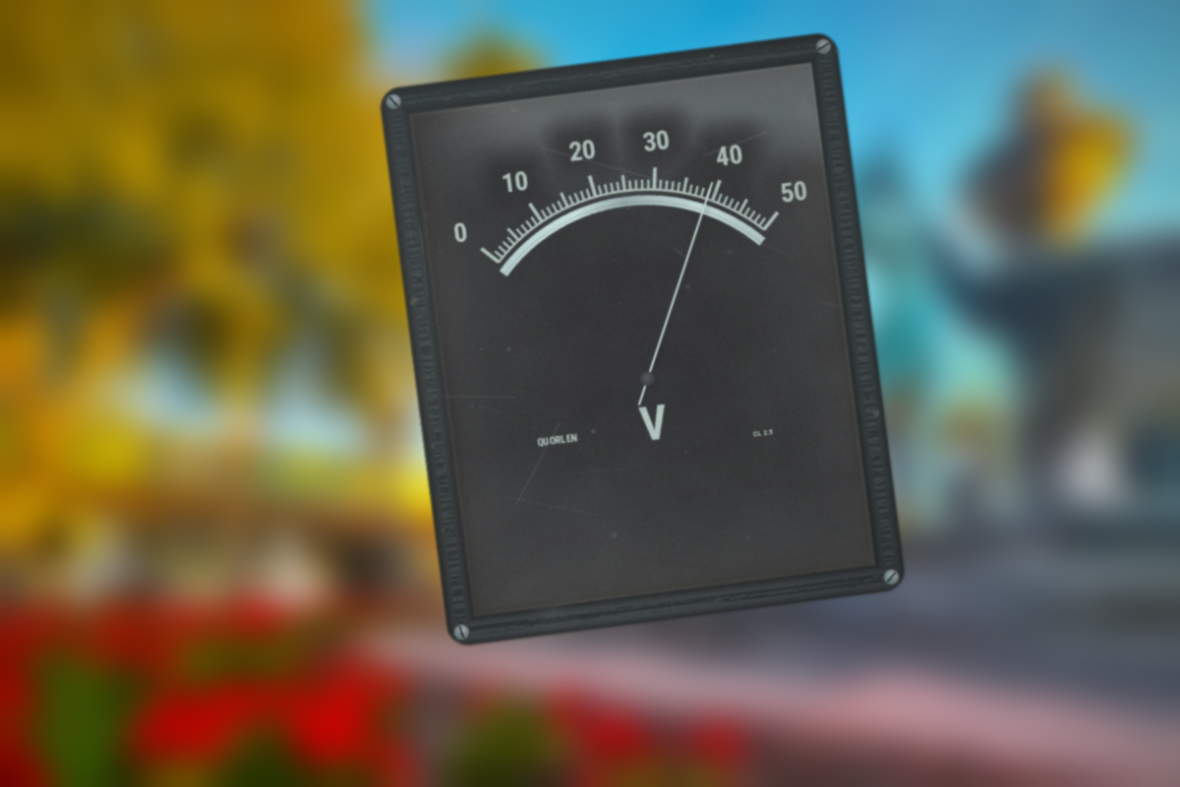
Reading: 39V
